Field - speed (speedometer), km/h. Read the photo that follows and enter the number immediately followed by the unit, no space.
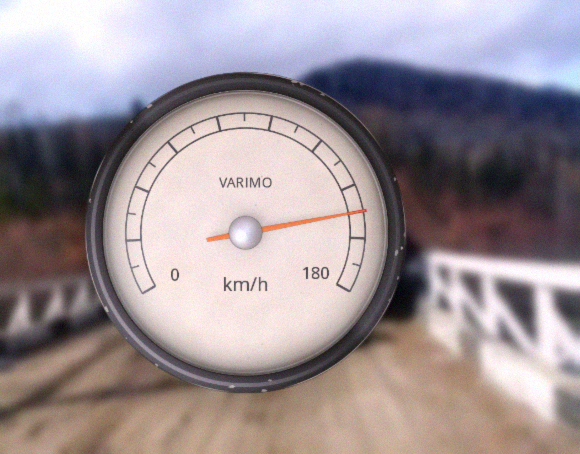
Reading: 150km/h
